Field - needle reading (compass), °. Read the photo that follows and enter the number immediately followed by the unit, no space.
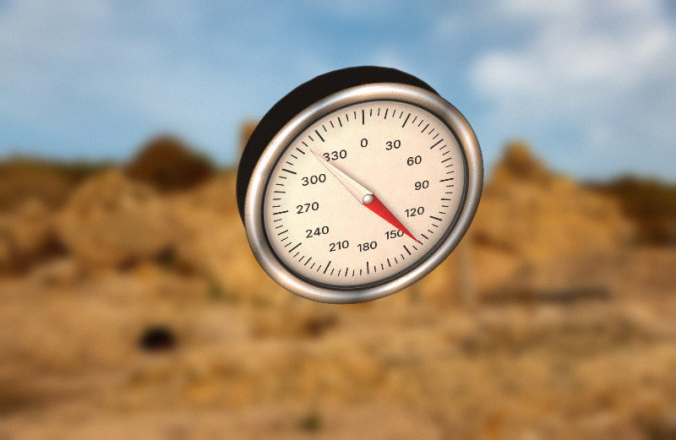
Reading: 140°
